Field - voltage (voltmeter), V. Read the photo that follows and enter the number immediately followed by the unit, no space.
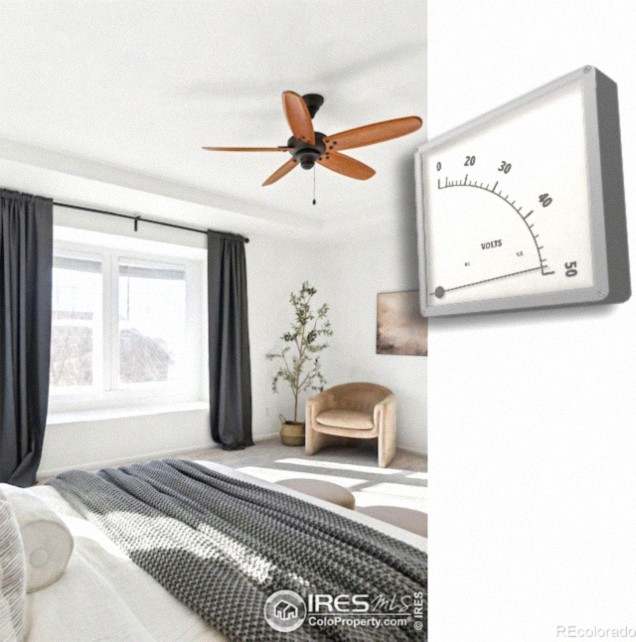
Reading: 49V
